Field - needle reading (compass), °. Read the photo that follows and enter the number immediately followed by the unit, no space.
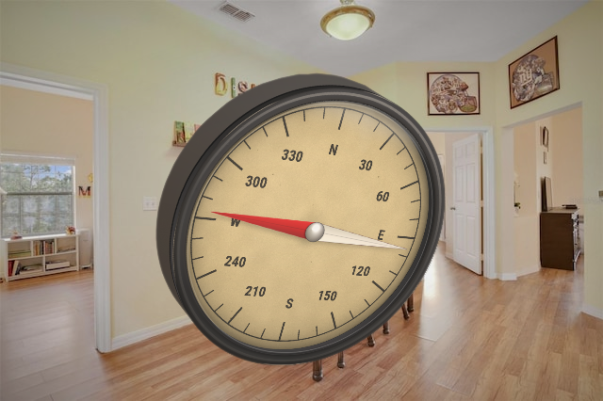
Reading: 275°
